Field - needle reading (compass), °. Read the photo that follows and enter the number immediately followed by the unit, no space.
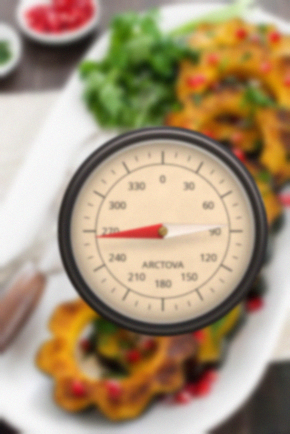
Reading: 265°
